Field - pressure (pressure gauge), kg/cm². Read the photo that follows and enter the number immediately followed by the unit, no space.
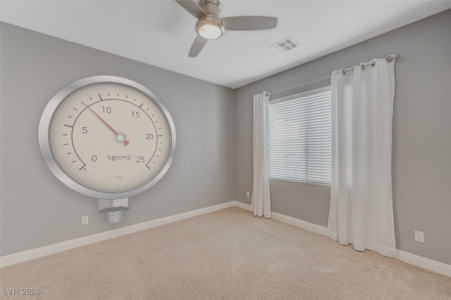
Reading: 8kg/cm²
